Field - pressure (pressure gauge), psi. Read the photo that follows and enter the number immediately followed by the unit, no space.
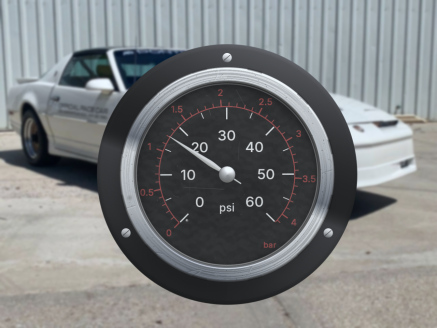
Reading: 17.5psi
